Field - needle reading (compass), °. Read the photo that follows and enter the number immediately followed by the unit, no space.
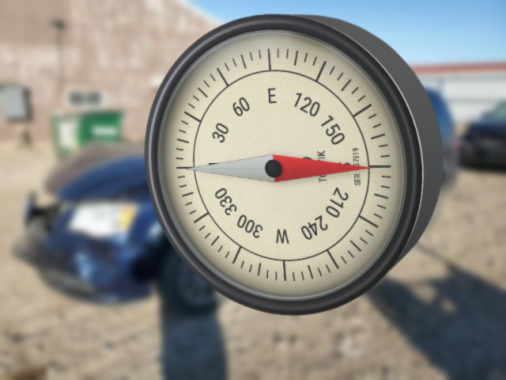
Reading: 180°
